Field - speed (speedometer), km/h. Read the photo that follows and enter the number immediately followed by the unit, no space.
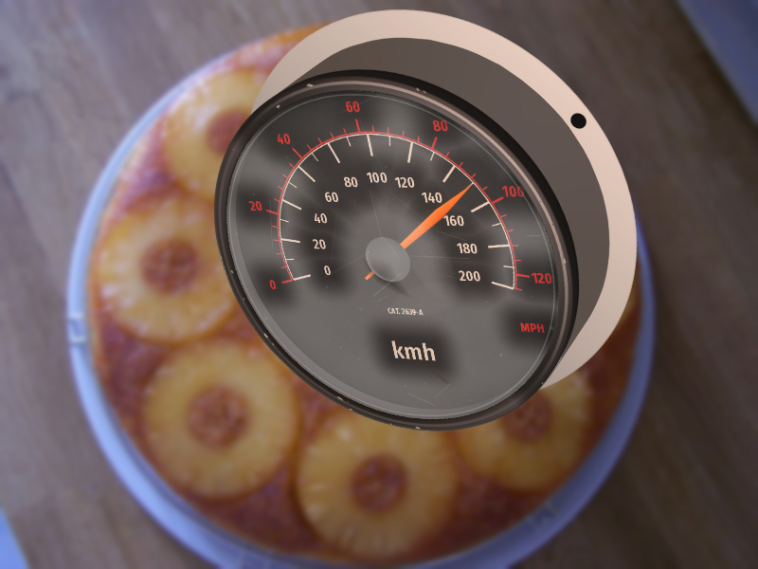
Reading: 150km/h
